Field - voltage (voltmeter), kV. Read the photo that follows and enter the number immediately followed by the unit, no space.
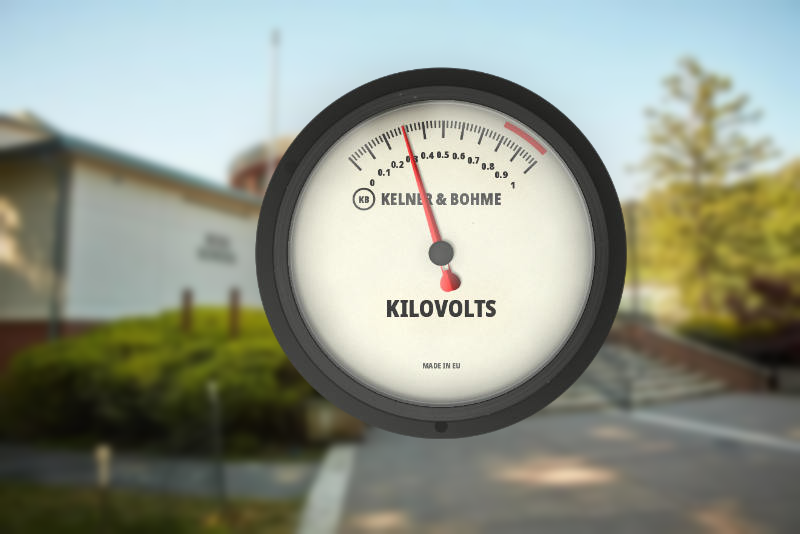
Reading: 0.3kV
